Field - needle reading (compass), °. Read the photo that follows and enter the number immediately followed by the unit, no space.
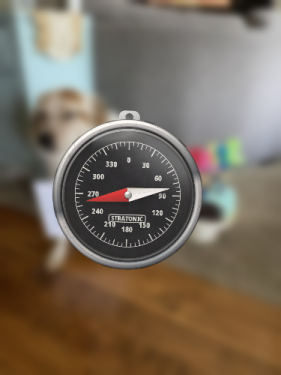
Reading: 260°
